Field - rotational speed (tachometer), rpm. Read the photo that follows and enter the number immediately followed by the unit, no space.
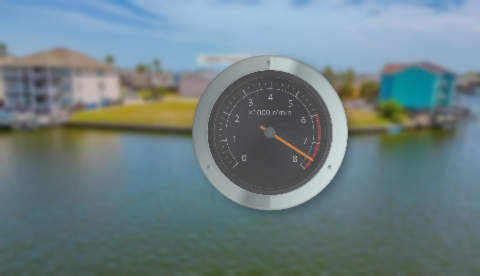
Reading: 7600rpm
